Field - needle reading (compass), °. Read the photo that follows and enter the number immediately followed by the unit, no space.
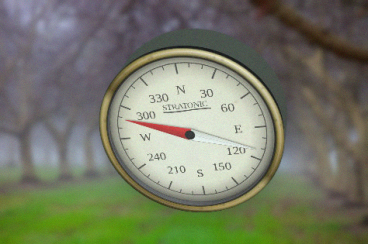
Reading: 290°
